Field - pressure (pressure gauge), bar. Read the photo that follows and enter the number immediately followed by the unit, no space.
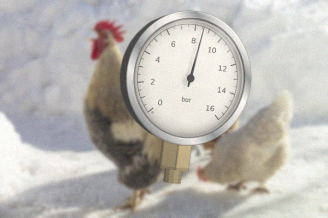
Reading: 8.5bar
